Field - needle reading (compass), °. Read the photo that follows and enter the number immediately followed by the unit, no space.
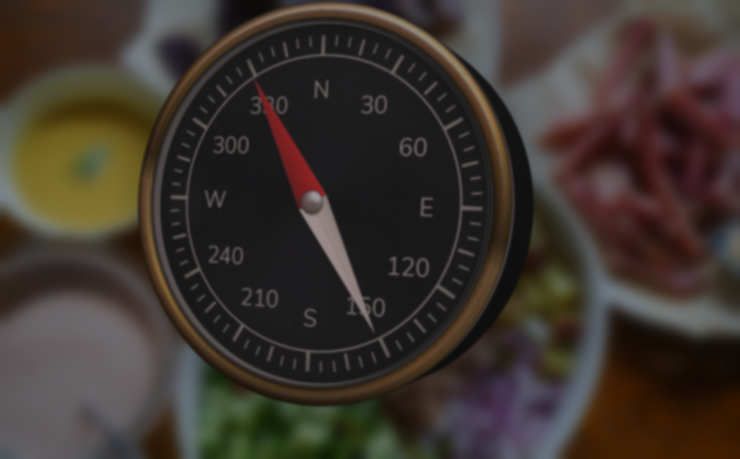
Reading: 330°
